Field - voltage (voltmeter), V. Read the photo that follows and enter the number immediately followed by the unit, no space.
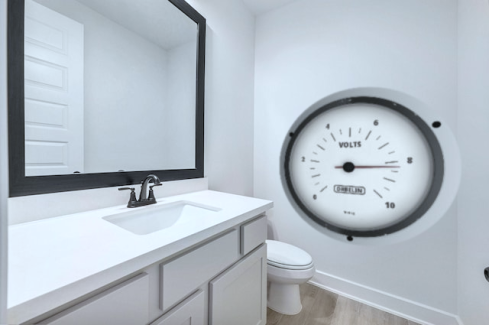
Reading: 8.25V
